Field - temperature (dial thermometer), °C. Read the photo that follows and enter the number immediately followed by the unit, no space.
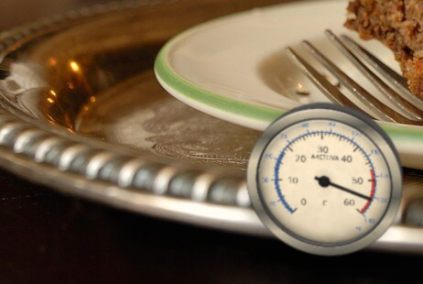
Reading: 55°C
